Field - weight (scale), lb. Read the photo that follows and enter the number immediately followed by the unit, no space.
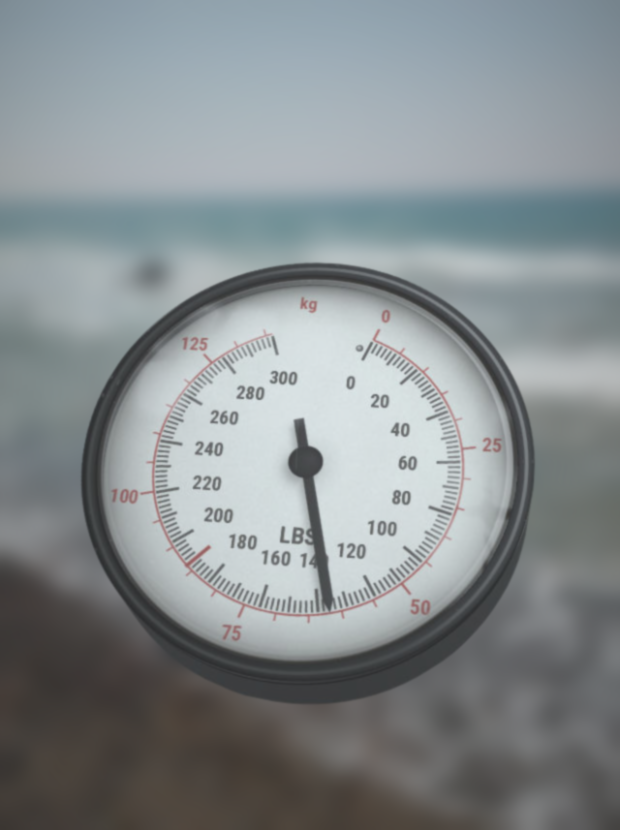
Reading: 136lb
